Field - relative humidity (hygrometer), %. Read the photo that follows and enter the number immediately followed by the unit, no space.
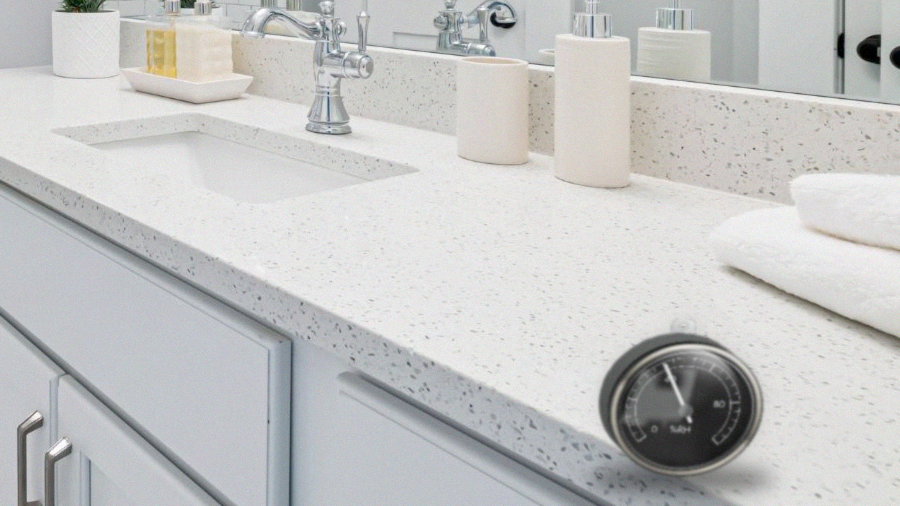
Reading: 40%
